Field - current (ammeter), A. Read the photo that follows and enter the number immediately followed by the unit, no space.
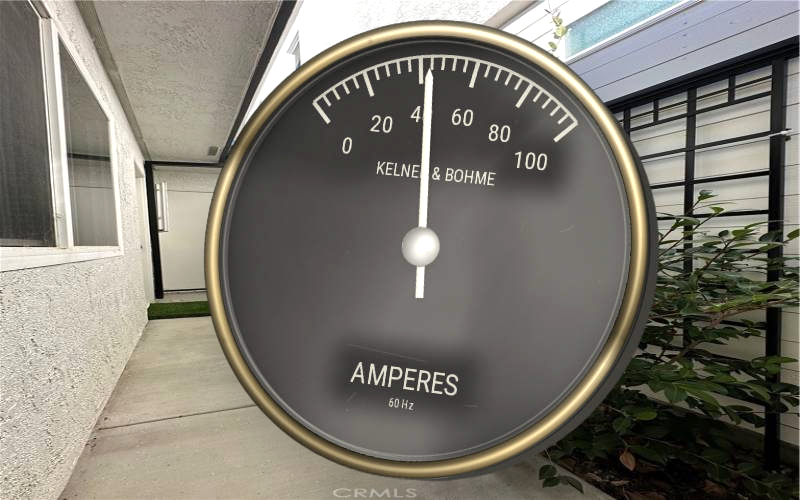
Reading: 44A
